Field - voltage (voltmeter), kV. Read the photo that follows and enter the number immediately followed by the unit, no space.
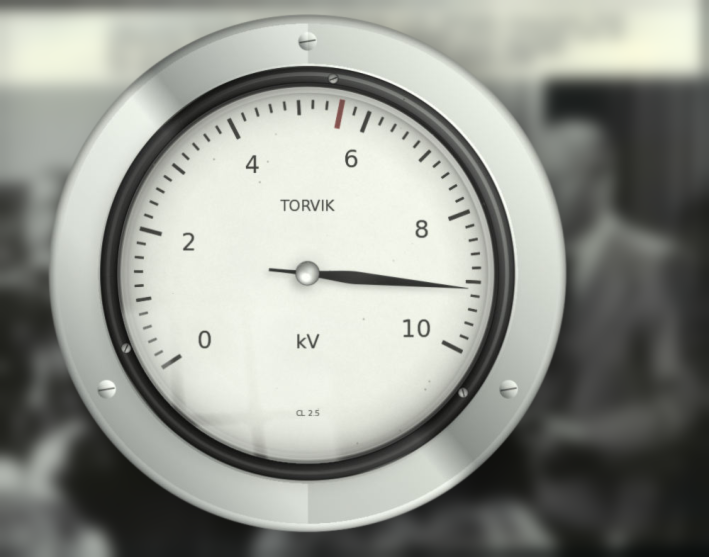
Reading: 9.1kV
